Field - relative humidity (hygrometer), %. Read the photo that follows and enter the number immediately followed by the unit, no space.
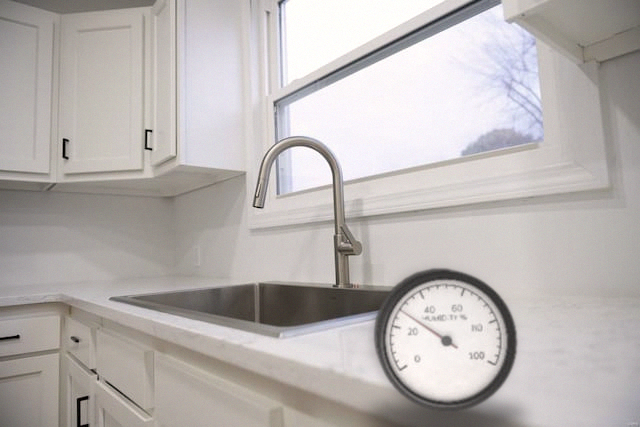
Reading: 28%
